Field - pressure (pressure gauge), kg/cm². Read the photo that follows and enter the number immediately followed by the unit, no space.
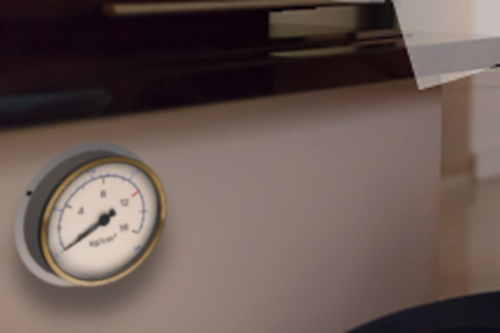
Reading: 0kg/cm²
